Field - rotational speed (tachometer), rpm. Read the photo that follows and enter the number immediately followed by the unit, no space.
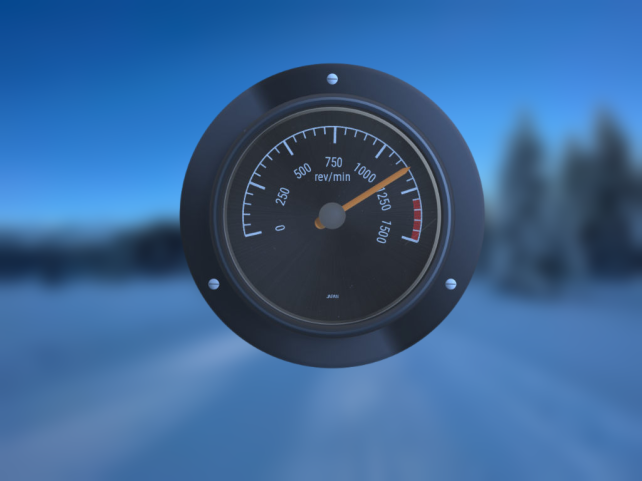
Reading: 1150rpm
